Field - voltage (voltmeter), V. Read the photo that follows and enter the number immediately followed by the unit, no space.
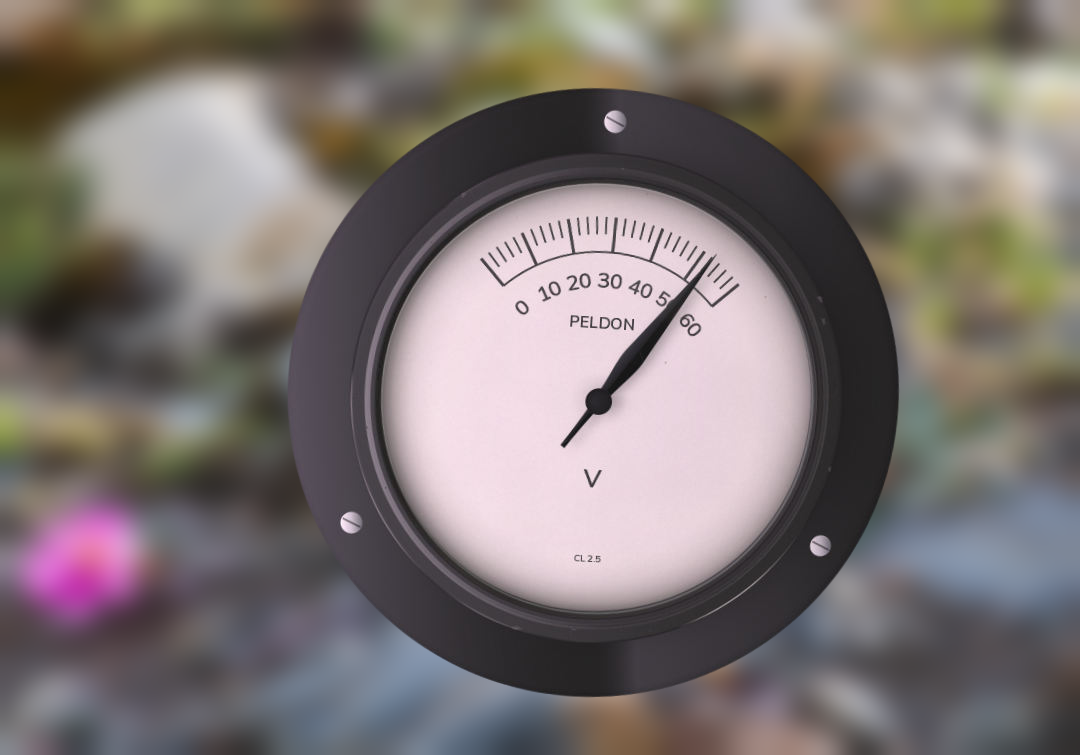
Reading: 52V
